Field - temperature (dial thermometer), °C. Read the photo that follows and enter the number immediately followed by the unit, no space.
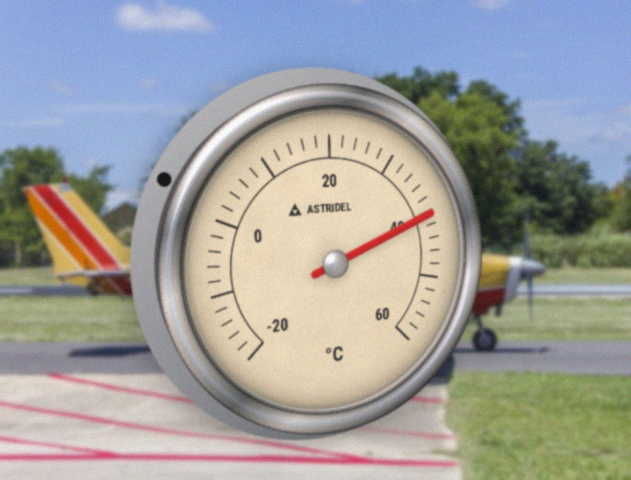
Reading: 40°C
